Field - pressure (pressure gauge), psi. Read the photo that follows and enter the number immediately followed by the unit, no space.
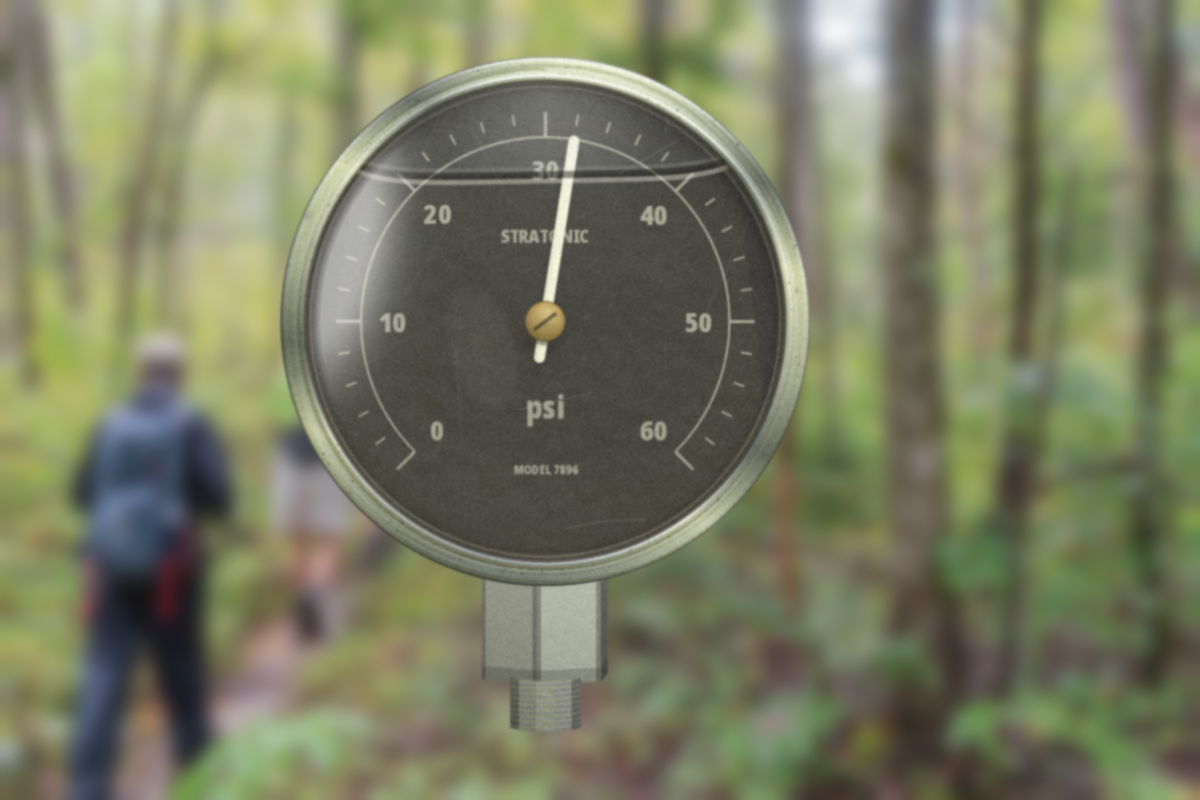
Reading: 32psi
